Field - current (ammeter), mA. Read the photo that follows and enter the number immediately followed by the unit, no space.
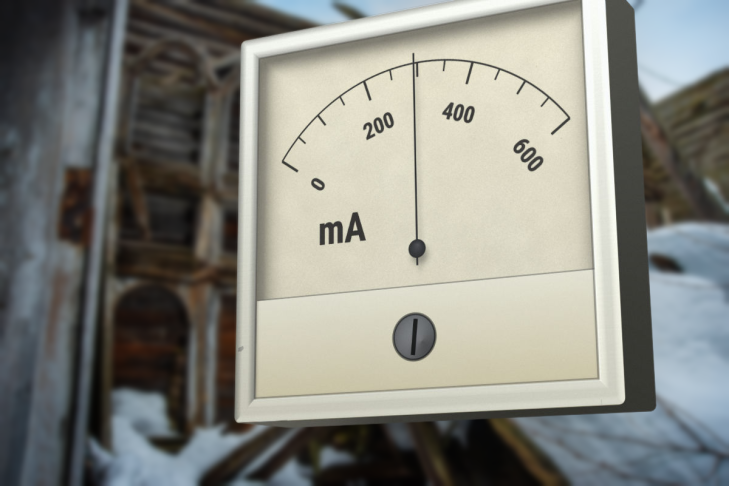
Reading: 300mA
